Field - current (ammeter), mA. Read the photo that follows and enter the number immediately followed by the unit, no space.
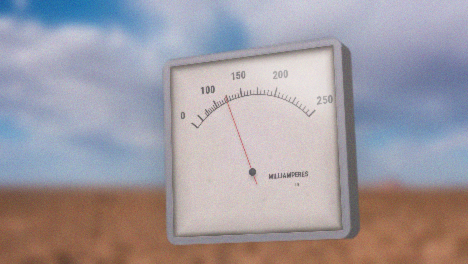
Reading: 125mA
